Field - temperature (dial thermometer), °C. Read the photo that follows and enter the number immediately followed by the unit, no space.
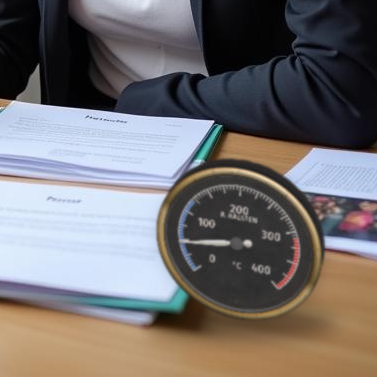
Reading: 50°C
